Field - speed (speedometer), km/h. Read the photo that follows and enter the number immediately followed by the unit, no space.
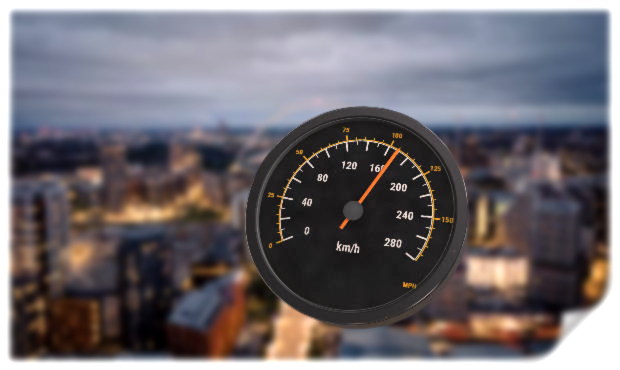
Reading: 170km/h
